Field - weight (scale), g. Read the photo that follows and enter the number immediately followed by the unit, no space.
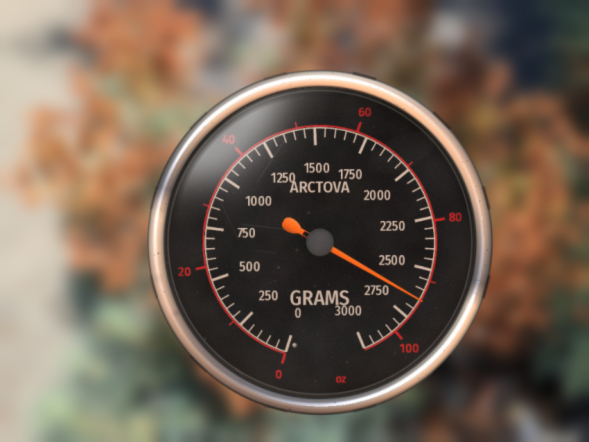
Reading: 2650g
